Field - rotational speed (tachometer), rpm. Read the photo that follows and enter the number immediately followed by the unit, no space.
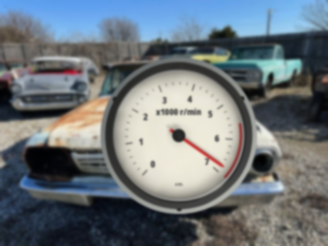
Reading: 6800rpm
